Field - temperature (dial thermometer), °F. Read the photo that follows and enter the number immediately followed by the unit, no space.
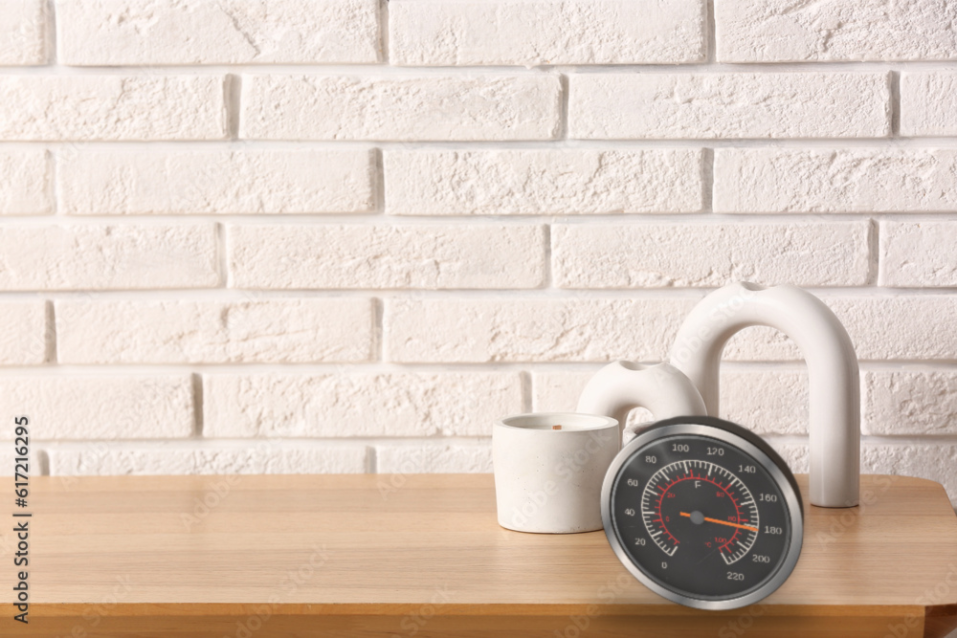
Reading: 180°F
